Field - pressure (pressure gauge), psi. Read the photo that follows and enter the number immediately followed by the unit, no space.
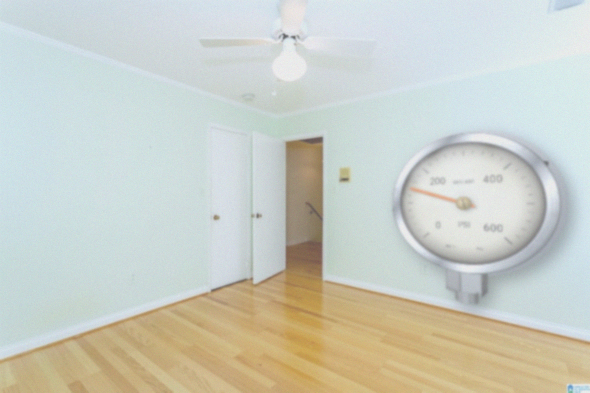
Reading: 140psi
